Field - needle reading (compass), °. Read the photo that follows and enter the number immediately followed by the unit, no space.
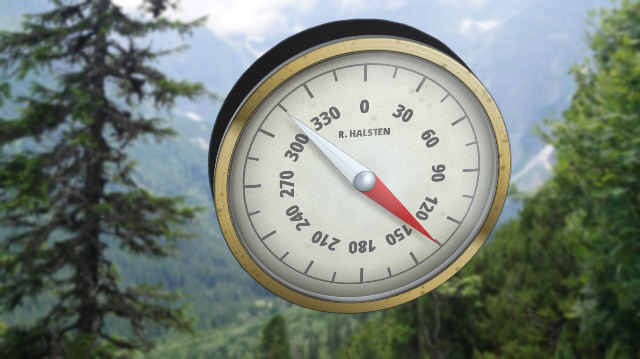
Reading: 135°
